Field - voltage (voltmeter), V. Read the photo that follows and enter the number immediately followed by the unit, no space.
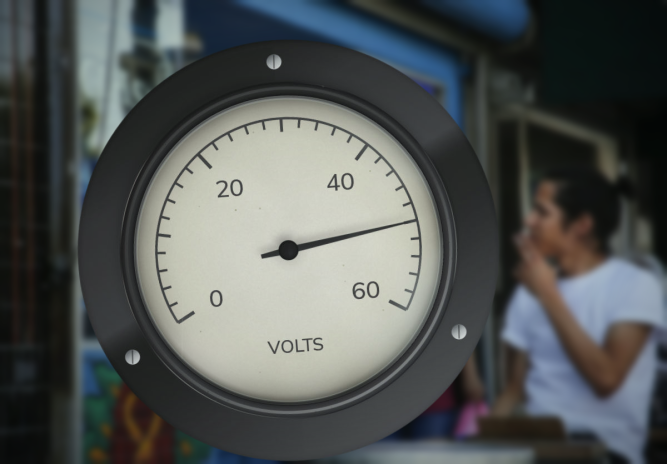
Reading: 50V
